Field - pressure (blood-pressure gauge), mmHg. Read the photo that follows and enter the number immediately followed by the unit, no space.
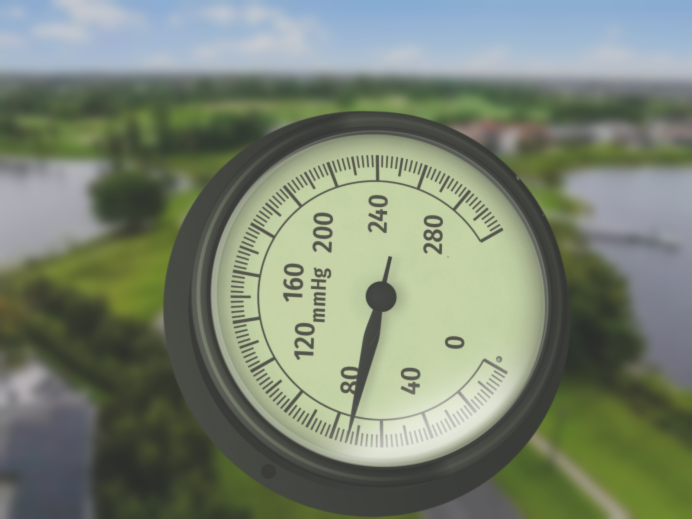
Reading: 74mmHg
